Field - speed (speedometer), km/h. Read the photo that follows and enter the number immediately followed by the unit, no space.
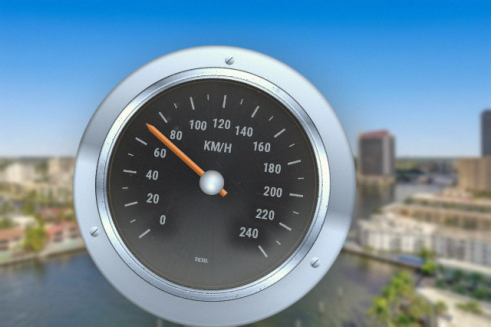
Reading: 70km/h
